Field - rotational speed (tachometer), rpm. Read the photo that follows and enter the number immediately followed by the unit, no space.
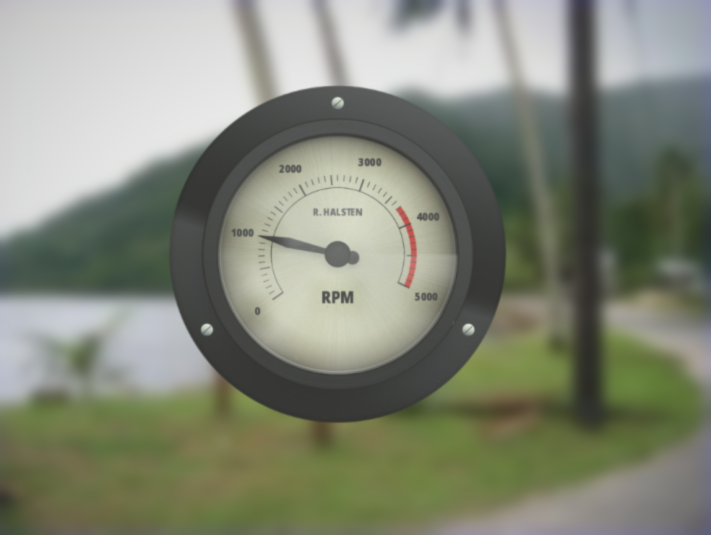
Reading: 1000rpm
